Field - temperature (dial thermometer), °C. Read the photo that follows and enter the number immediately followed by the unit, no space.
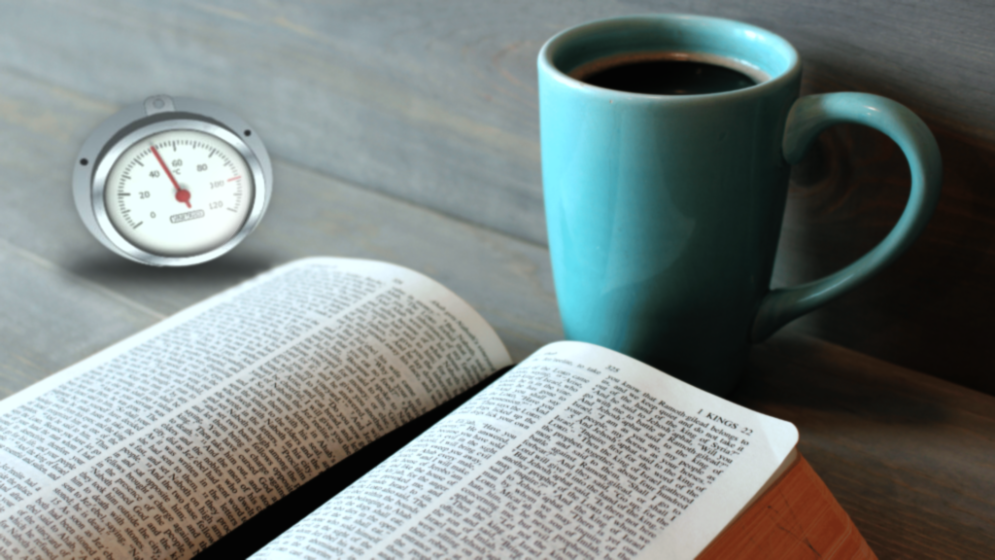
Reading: 50°C
